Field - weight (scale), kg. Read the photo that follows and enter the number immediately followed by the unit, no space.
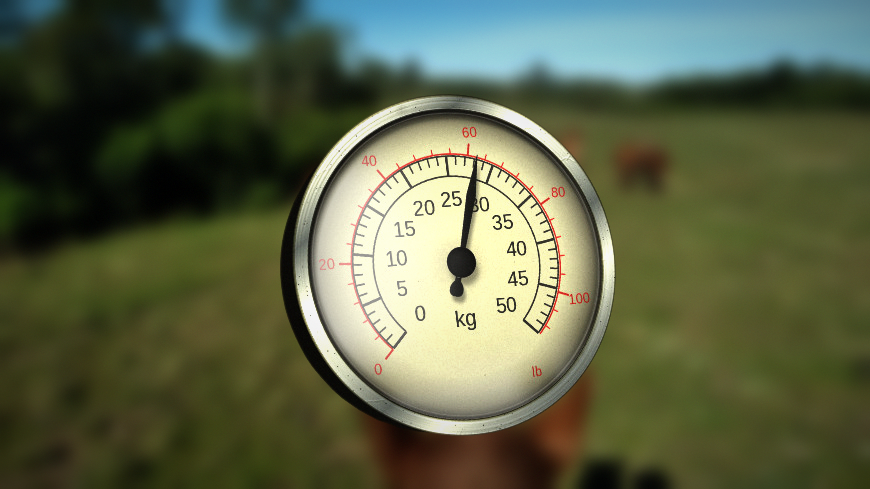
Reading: 28kg
